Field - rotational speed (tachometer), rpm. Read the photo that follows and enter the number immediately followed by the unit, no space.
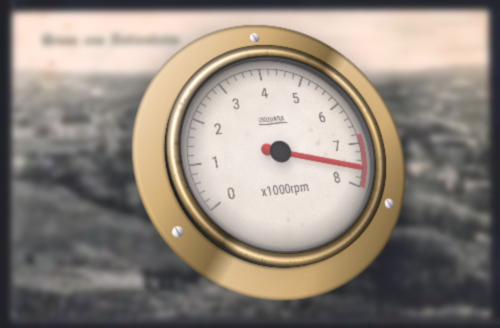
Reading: 7600rpm
